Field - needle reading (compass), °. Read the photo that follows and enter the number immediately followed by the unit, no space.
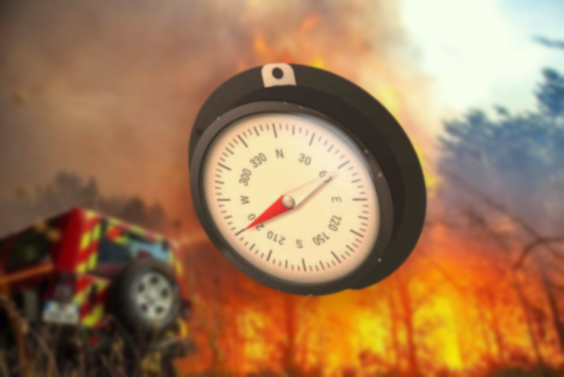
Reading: 240°
